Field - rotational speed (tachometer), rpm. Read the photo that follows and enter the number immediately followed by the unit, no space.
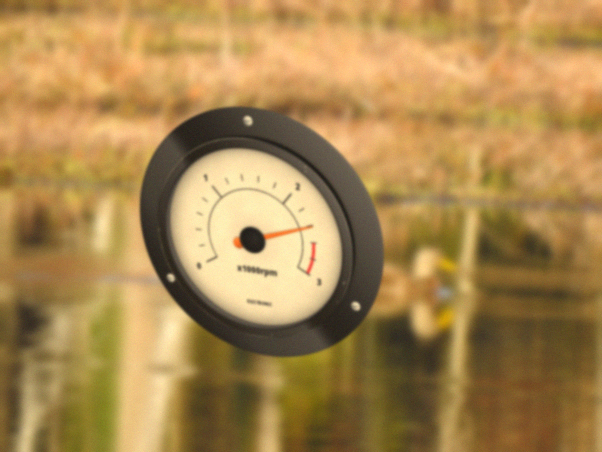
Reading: 2400rpm
